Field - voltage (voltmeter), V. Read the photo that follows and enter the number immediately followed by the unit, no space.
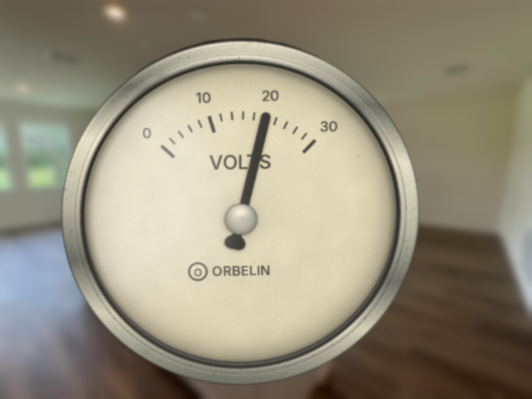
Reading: 20V
